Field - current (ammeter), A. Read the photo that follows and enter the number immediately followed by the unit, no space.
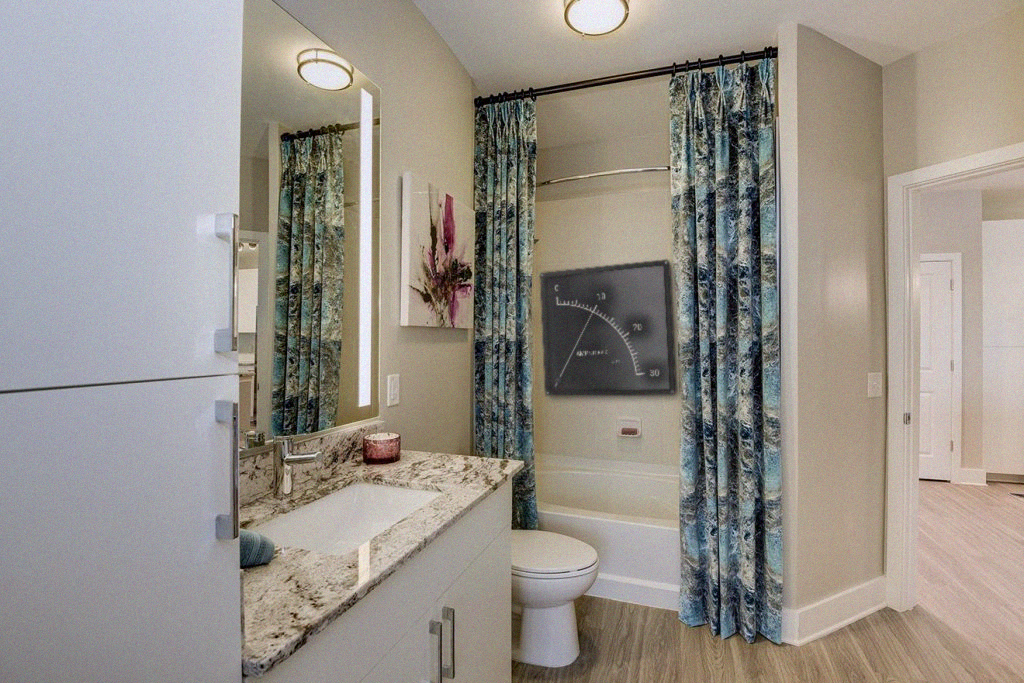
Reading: 10A
